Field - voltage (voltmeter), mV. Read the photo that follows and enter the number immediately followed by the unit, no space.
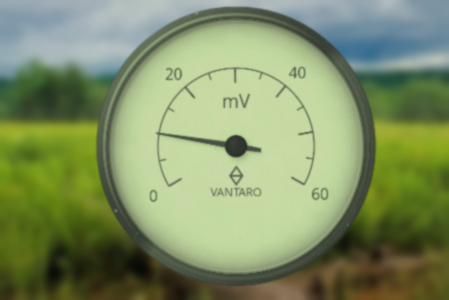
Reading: 10mV
